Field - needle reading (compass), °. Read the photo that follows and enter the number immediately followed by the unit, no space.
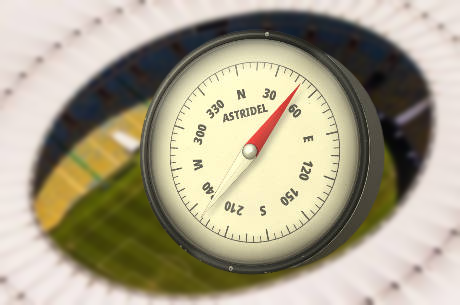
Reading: 50°
